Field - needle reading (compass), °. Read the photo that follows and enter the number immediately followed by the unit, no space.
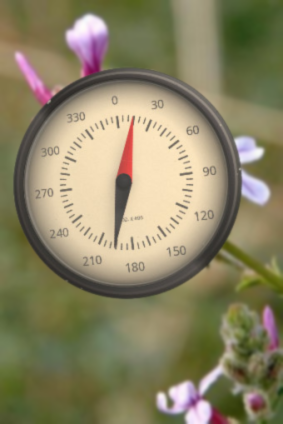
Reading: 15°
